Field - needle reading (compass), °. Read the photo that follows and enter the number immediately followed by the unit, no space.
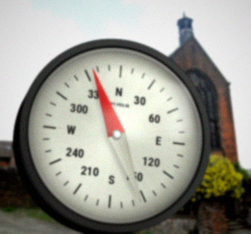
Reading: 335°
